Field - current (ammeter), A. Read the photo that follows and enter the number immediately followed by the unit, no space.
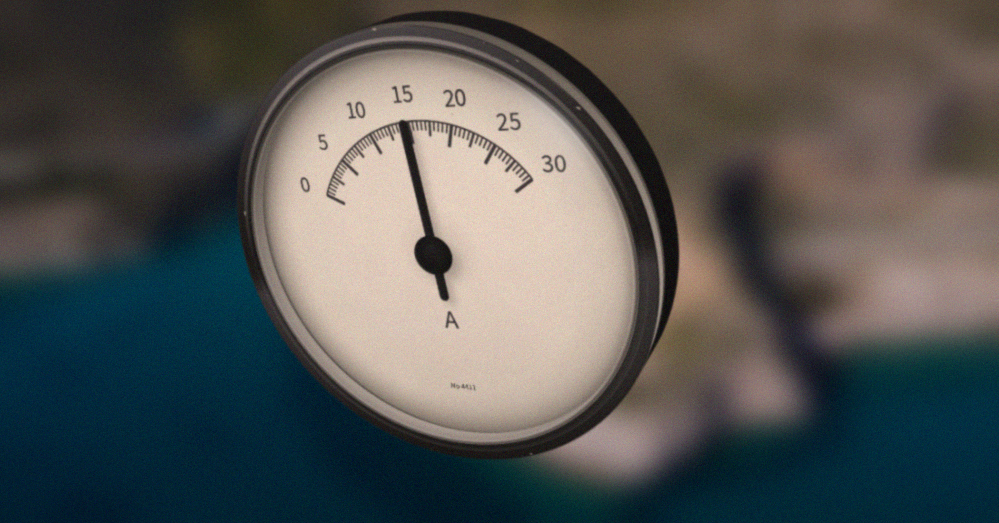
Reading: 15A
